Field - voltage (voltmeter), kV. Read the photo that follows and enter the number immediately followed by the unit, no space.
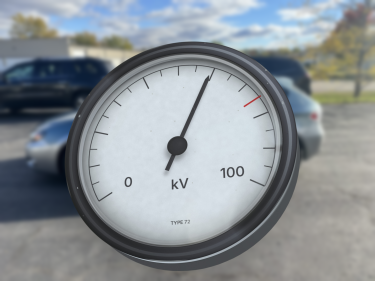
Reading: 60kV
